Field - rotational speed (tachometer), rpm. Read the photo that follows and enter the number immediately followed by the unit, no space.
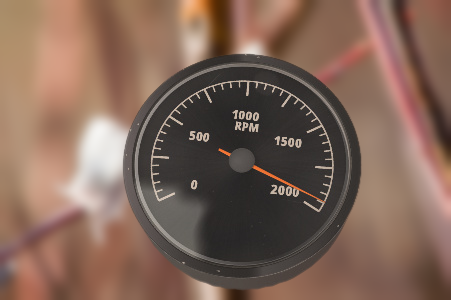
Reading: 1950rpm
